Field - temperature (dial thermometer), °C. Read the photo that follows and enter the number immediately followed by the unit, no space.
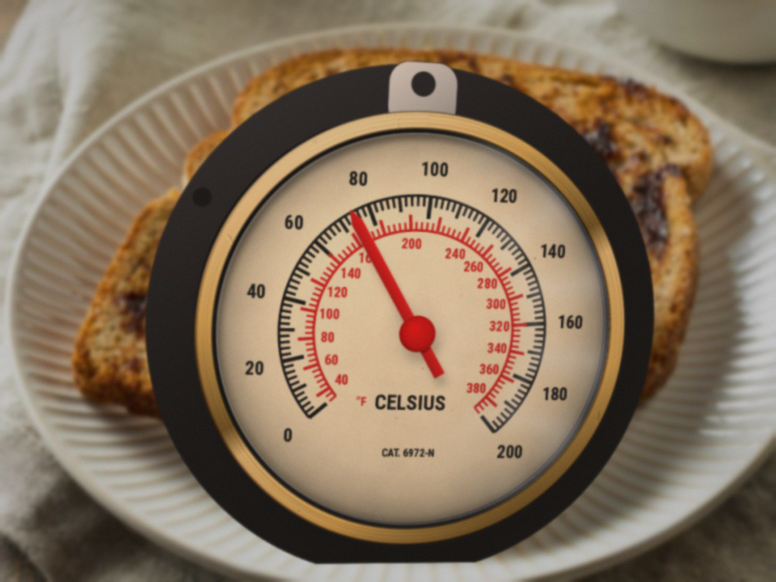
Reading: 74°C
